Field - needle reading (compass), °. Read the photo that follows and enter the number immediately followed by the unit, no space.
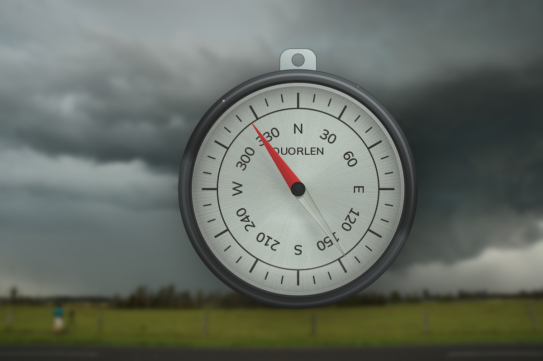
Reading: 325°
